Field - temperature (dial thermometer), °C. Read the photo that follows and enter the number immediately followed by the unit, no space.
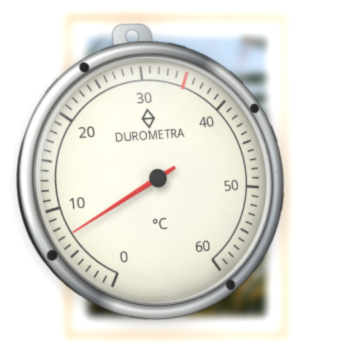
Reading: 7°C
